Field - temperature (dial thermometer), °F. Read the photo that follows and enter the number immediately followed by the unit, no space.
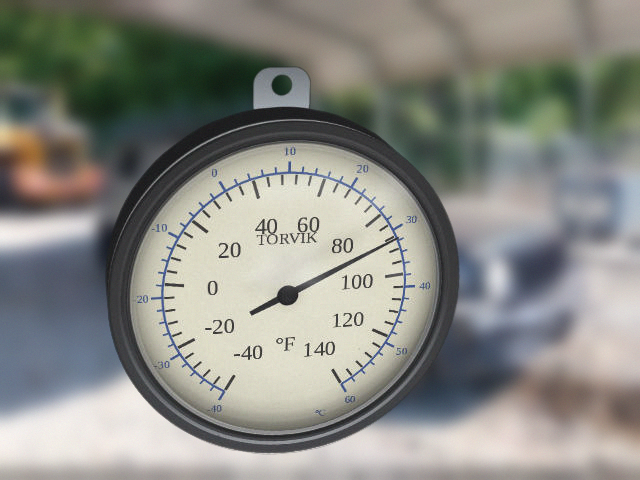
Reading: 88°F
